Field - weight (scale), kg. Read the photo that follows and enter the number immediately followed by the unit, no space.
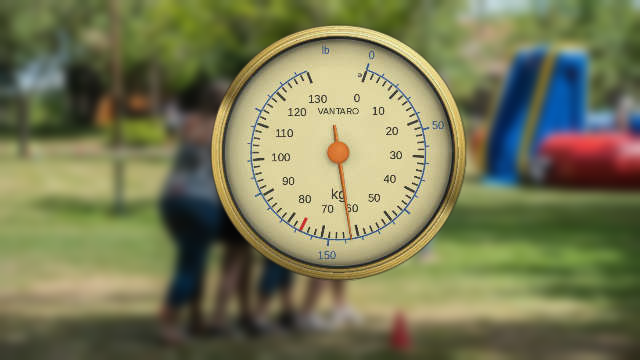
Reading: 62kg
